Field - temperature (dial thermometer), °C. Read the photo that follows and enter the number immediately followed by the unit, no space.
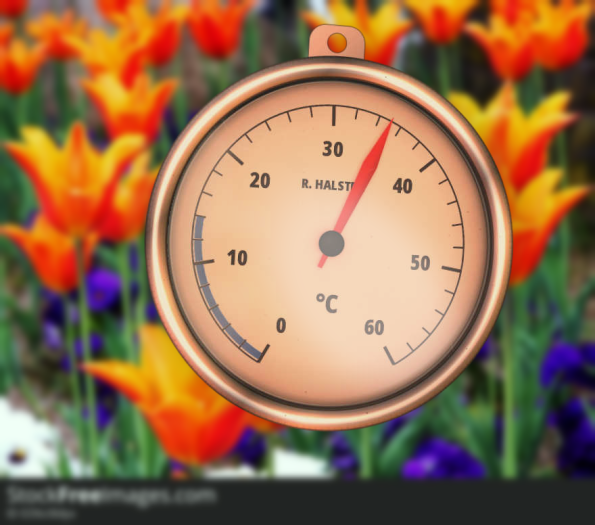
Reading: 35°C
